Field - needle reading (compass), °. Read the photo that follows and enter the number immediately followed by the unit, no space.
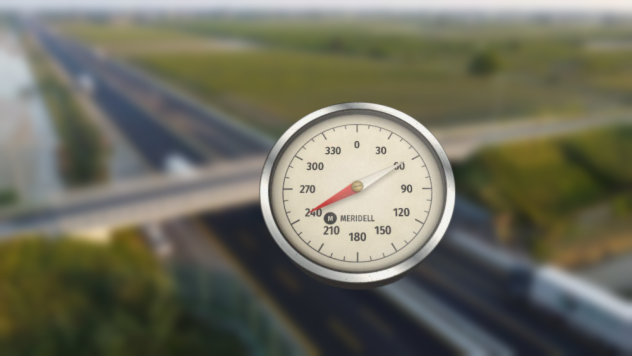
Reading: 240°
